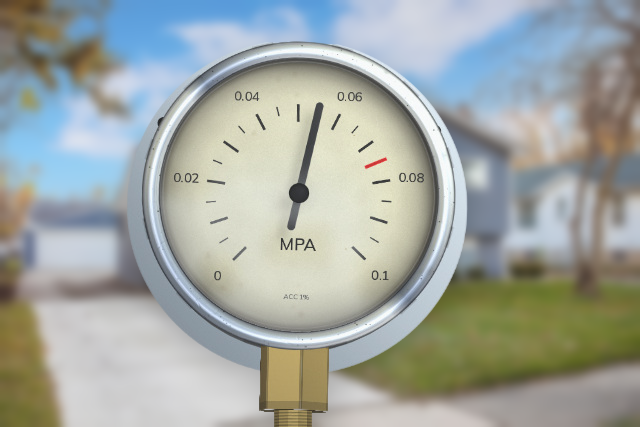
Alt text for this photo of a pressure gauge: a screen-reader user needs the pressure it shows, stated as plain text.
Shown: 0.055 MPa
